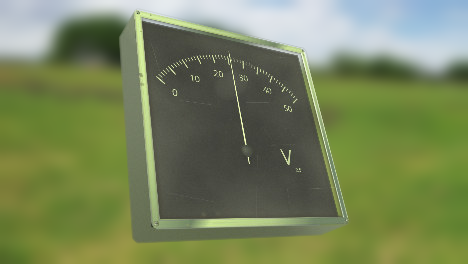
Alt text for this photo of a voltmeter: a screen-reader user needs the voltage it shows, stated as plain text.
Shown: 25 V
